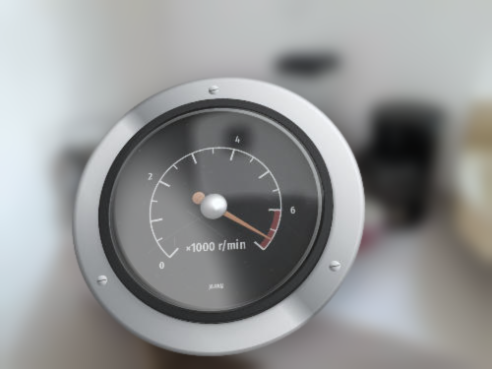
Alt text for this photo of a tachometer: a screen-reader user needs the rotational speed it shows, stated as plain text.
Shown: 6750 rpm
